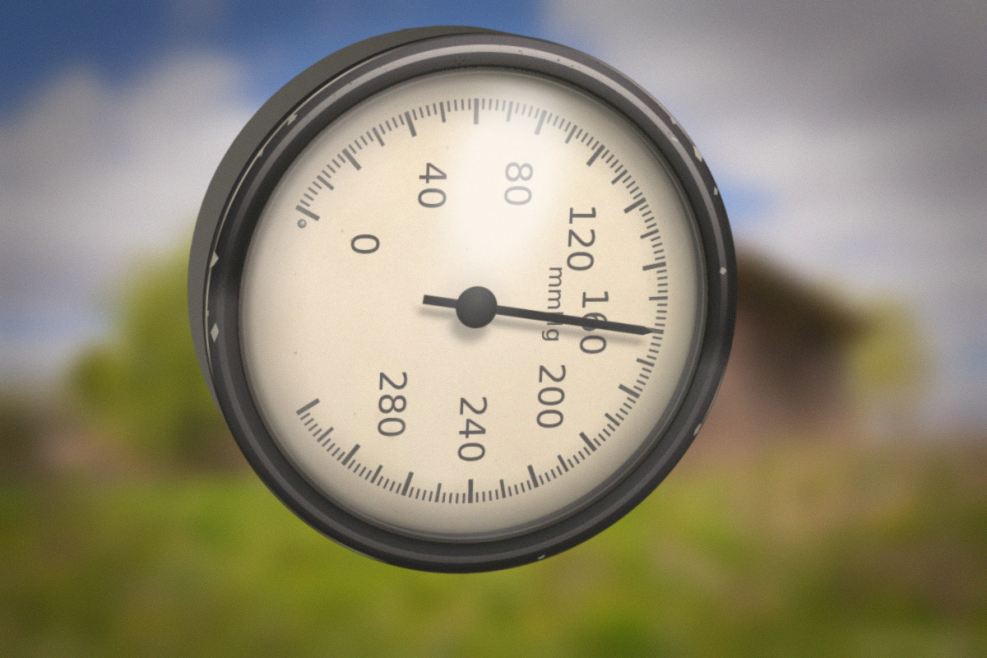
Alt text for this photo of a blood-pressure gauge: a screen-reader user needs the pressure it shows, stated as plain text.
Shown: 160 mmHg
